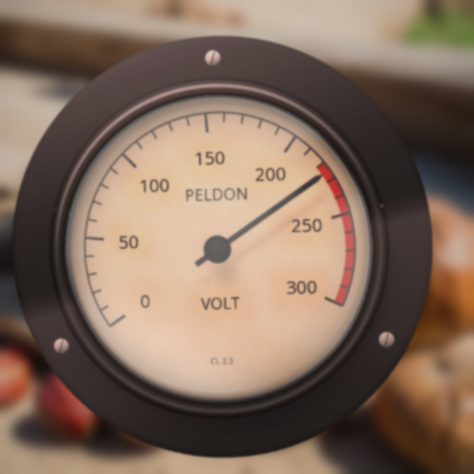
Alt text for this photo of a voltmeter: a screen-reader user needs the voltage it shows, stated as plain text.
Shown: 225 V
